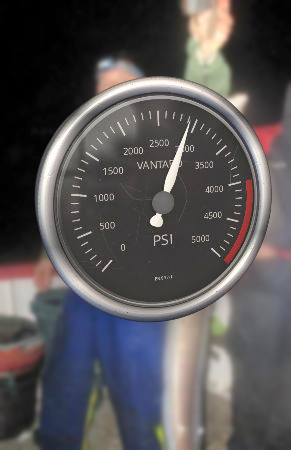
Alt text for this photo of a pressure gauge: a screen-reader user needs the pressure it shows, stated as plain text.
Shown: 2900 psi
